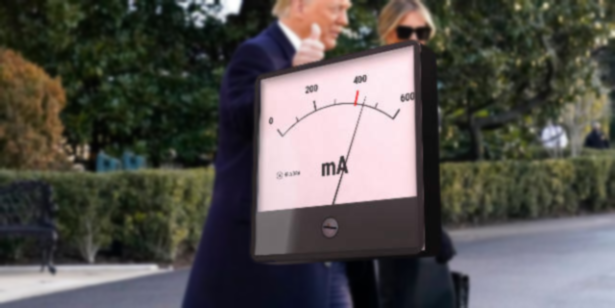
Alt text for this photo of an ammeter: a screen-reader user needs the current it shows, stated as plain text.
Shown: 450 mA
